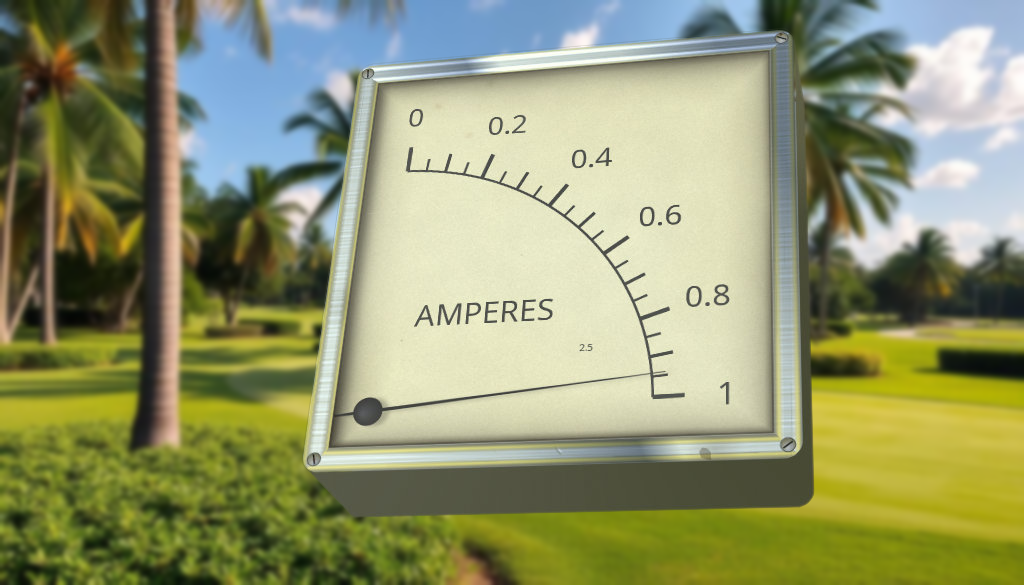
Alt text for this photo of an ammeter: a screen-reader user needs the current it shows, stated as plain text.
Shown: 0.95 A
